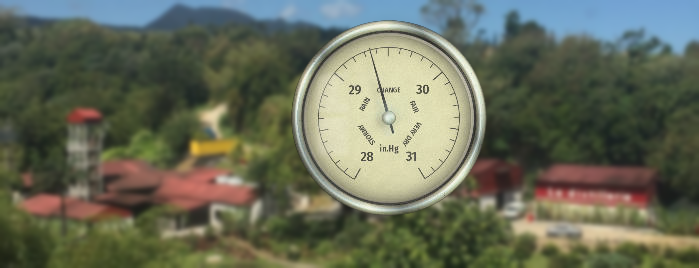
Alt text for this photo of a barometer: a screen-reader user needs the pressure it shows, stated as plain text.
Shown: 29.35 inHg
